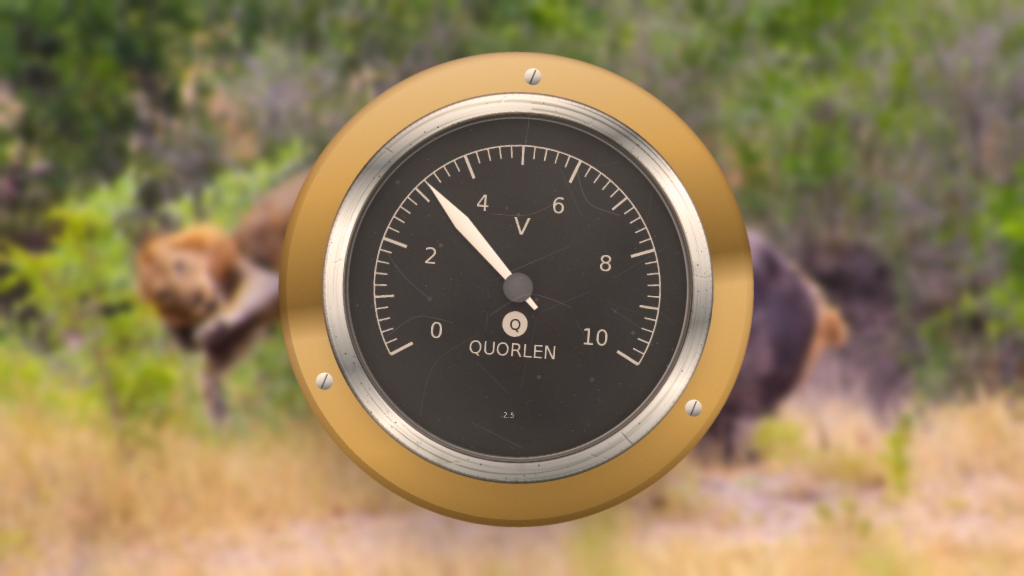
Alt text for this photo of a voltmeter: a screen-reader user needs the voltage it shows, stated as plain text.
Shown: 3.2 V
